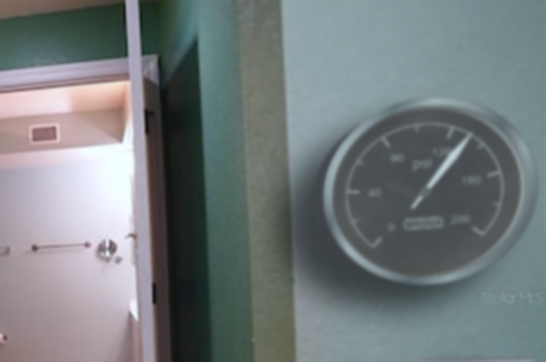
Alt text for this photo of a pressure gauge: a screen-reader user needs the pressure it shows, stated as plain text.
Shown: 130 psi
